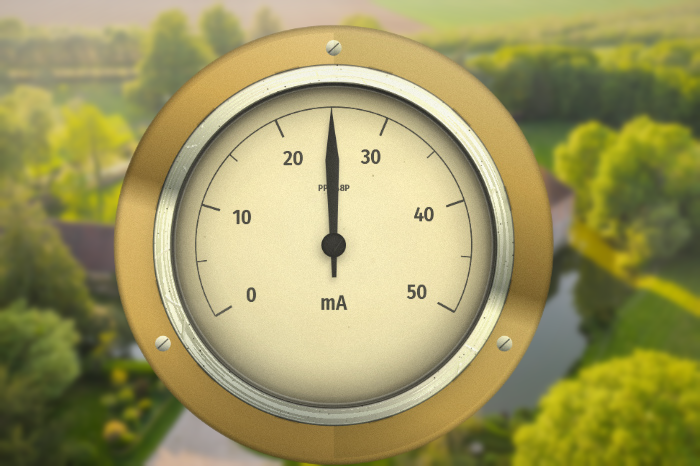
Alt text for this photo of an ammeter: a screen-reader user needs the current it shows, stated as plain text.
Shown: 25 mA
